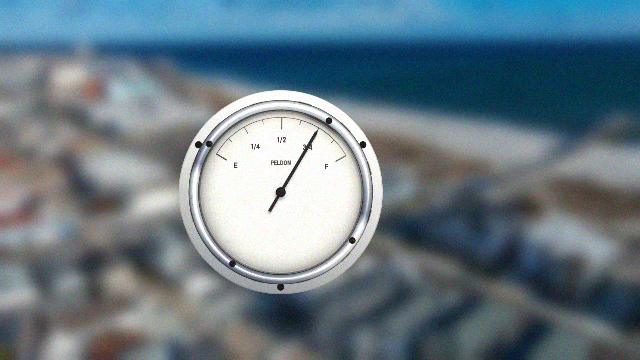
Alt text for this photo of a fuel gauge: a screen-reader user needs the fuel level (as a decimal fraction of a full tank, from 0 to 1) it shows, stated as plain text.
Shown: 0.75
